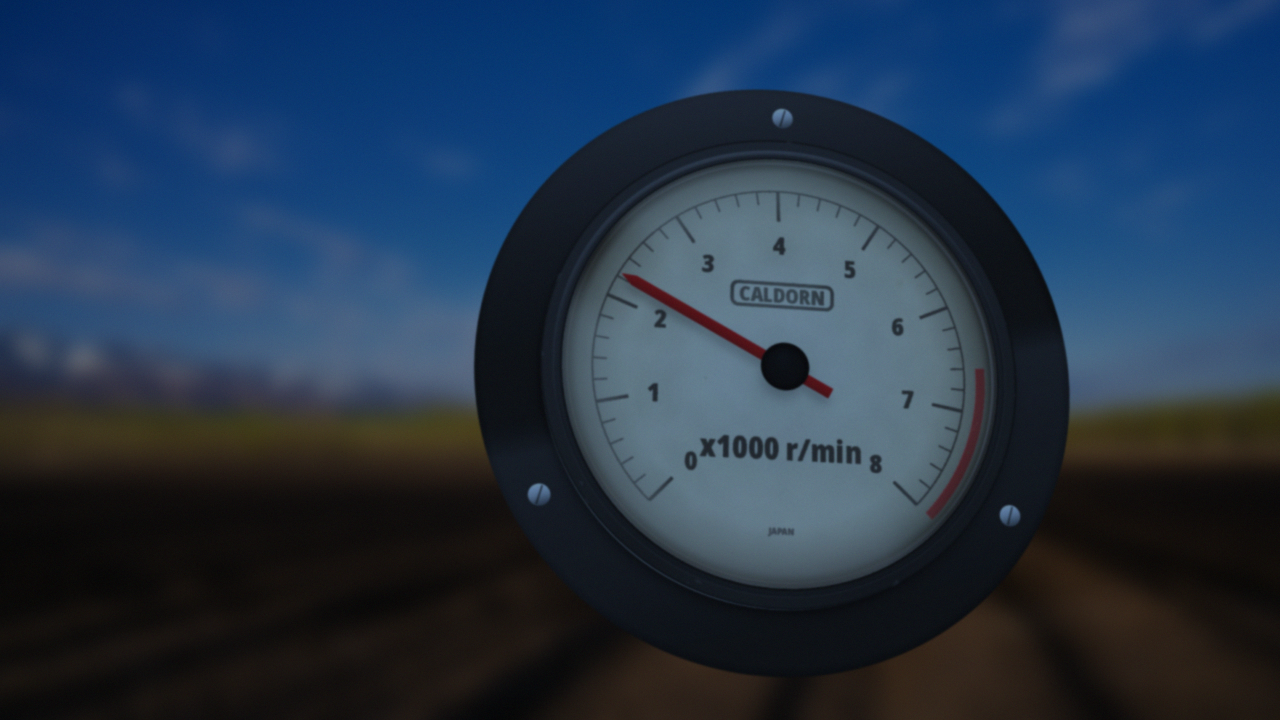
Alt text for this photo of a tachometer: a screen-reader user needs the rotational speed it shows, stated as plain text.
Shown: 2200 rpm
